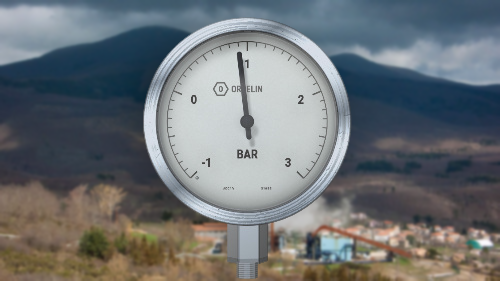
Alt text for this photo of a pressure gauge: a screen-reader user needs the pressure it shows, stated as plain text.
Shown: 0.9 bar
